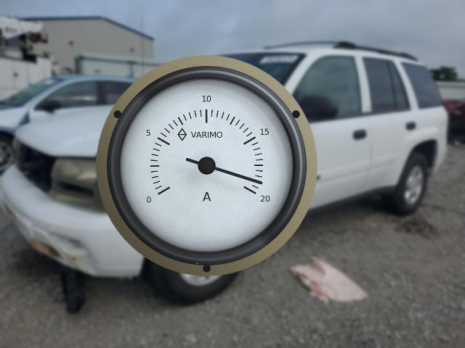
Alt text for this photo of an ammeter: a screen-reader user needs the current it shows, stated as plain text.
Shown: 19 A
